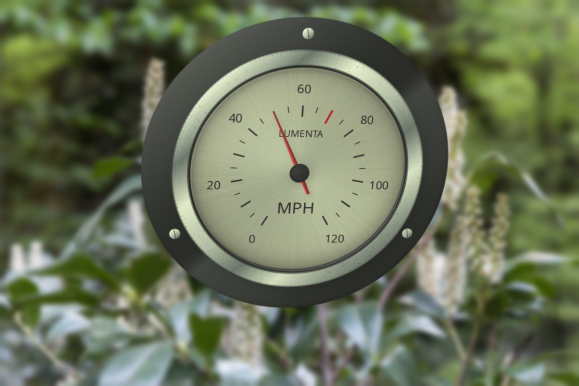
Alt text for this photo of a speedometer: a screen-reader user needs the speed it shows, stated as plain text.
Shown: 50 mph
